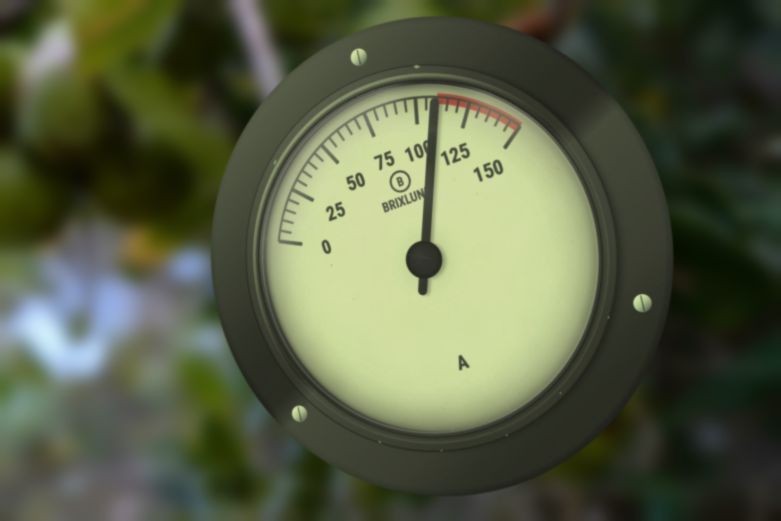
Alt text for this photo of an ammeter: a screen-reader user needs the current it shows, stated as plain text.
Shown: 110 A
